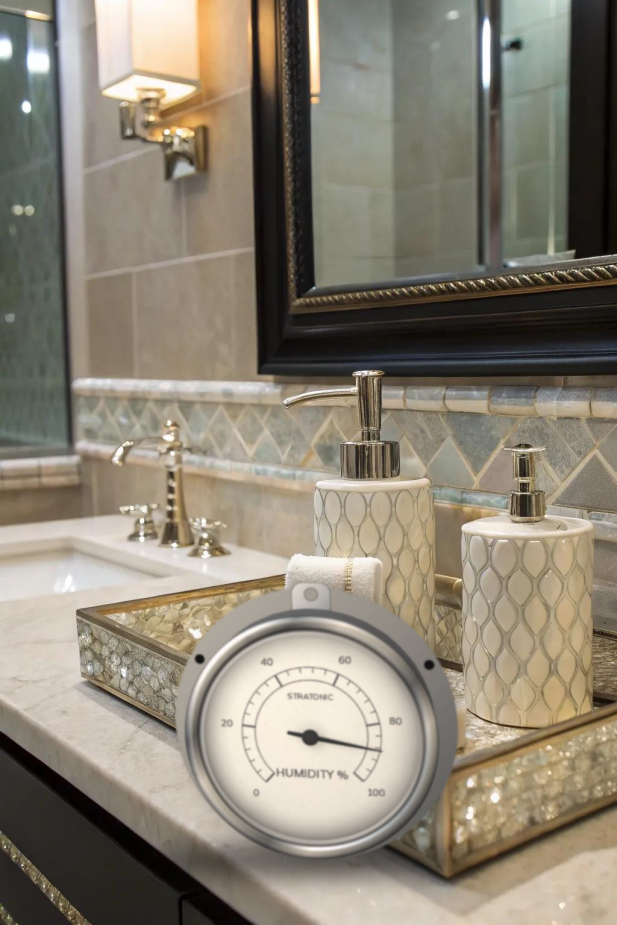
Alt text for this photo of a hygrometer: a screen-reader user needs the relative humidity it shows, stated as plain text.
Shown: 88 %
